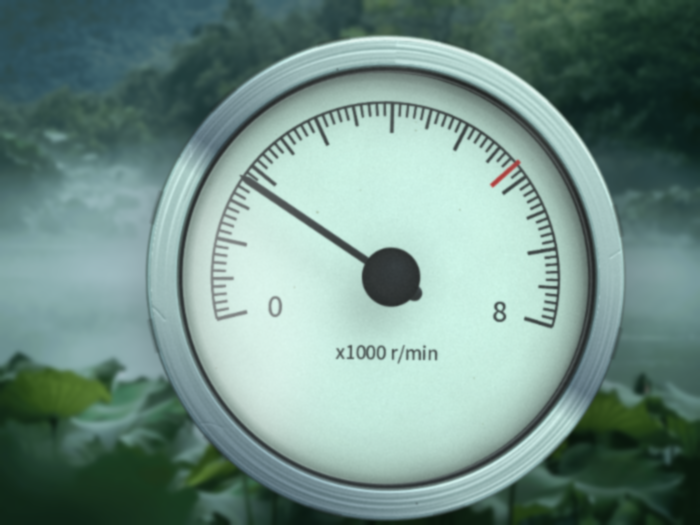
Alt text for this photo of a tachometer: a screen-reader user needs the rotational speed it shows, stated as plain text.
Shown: 1800 rpm
